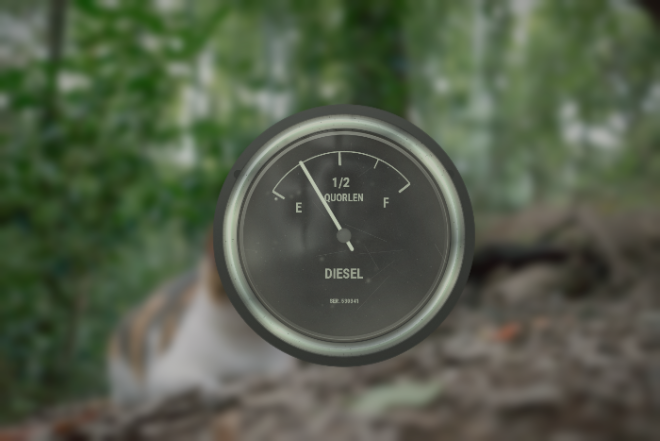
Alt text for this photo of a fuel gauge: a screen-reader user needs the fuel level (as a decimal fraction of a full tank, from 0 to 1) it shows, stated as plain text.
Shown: 0.25
